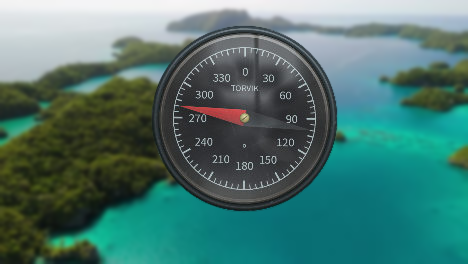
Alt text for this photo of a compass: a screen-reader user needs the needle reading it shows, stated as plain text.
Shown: 280 °
